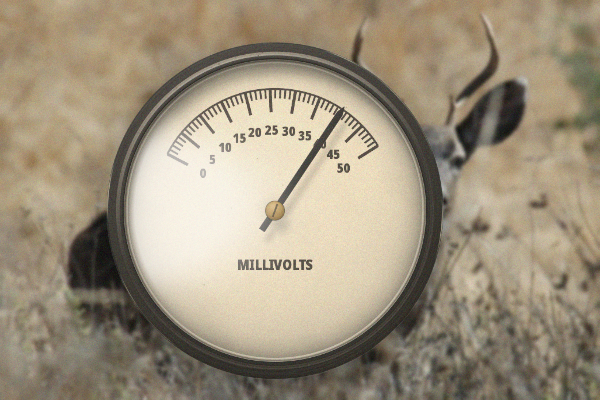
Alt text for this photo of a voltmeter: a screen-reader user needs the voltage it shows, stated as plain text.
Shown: 40 mV
